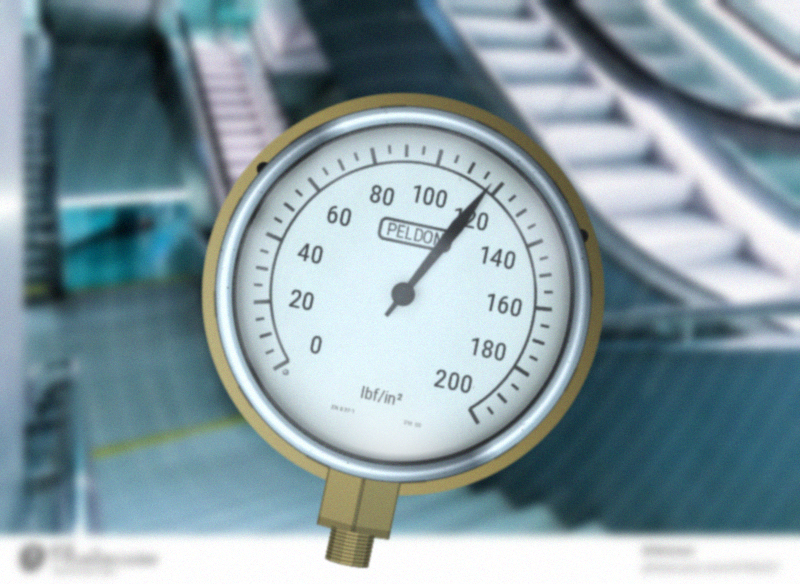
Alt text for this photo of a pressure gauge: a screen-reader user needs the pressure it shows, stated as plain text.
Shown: 117.5 psi
